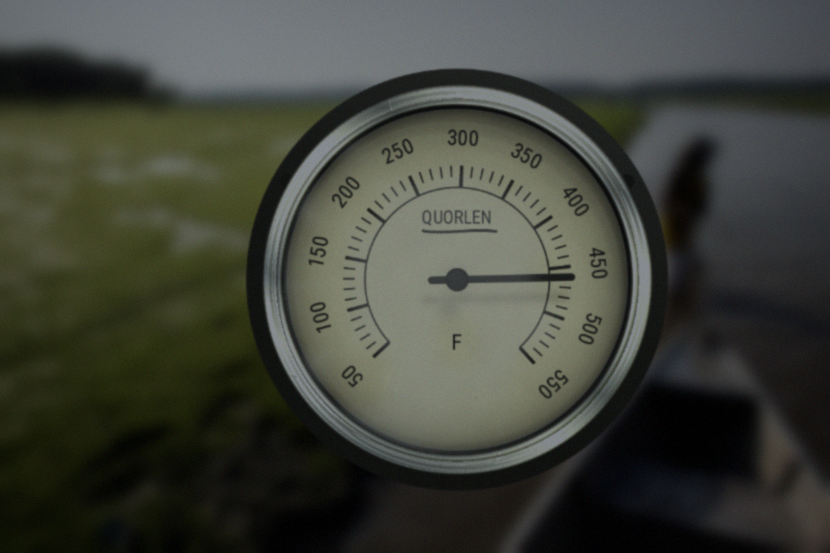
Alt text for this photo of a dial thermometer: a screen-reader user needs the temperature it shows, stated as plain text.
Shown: 460 °F
